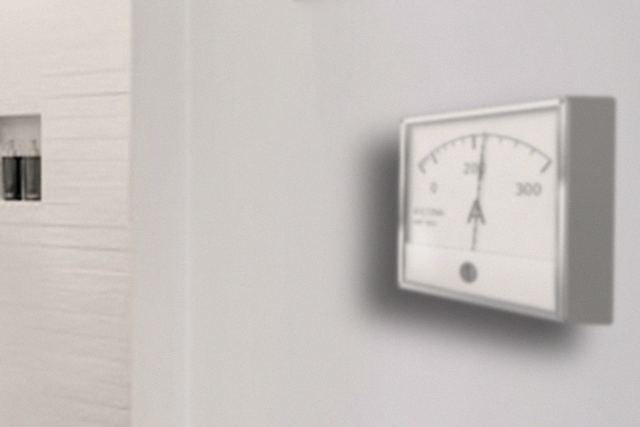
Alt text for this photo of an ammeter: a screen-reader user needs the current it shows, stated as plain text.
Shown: 220 A
